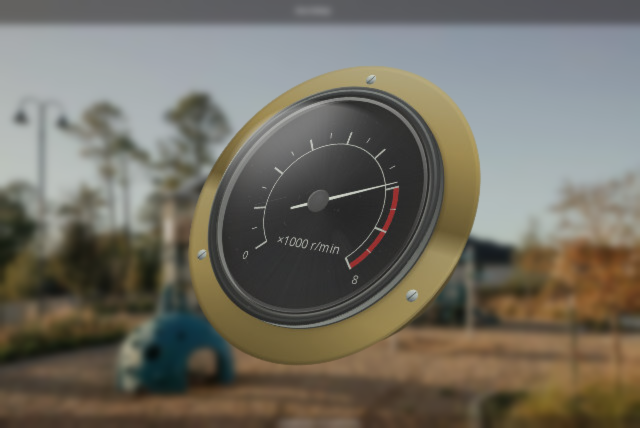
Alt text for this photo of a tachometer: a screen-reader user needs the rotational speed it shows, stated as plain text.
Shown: 6000 rpm
